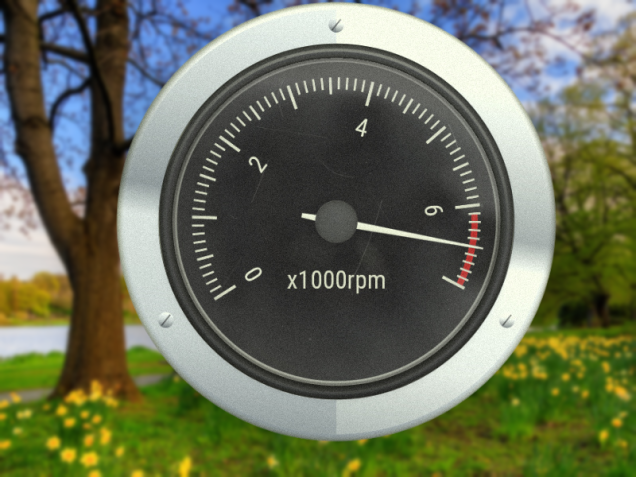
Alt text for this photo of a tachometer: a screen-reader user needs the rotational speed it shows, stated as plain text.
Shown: 6500 rpm
